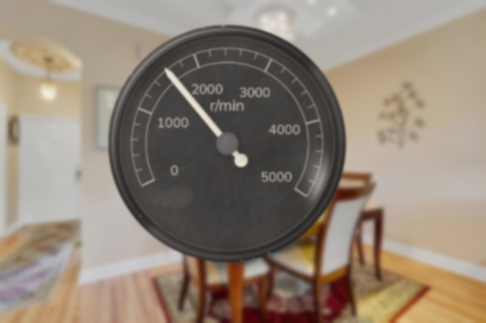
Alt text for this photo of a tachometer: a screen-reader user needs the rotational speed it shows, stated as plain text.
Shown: 1600 rpm
